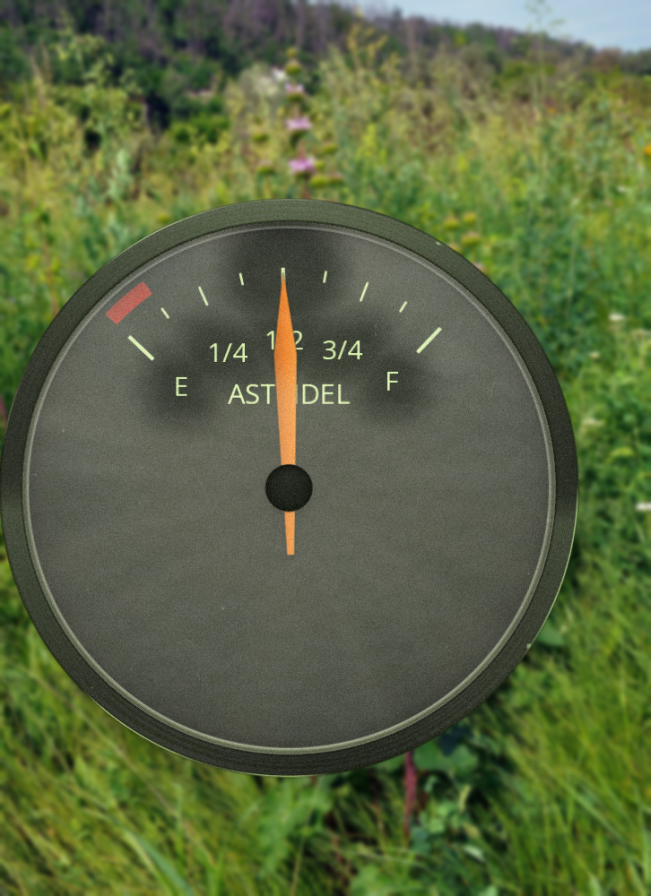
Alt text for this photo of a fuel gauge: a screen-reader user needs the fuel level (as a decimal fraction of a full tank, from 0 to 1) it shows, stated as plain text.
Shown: 0.5
